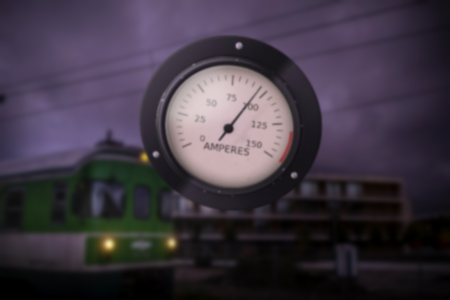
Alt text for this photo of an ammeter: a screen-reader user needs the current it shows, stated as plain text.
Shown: 95 A
